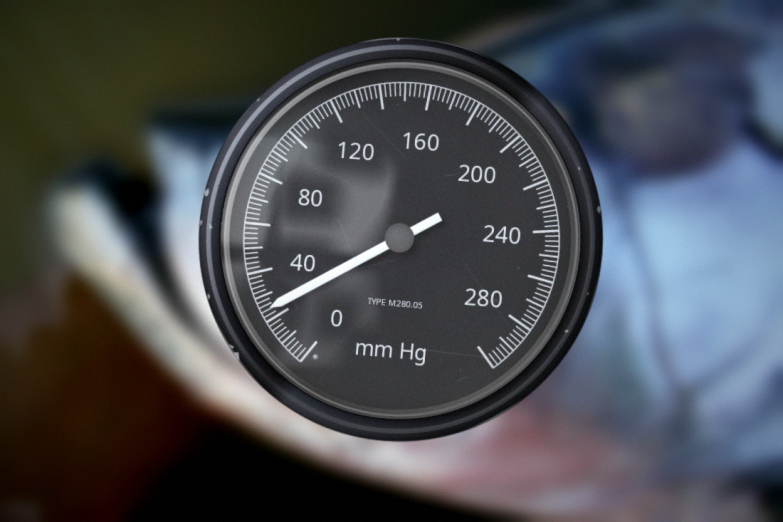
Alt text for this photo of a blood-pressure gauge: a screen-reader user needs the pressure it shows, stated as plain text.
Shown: 24 mmHg
